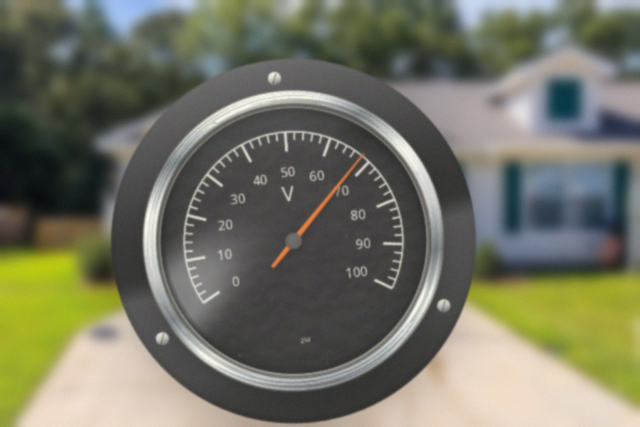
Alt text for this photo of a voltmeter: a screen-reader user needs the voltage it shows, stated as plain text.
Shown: 68 V
